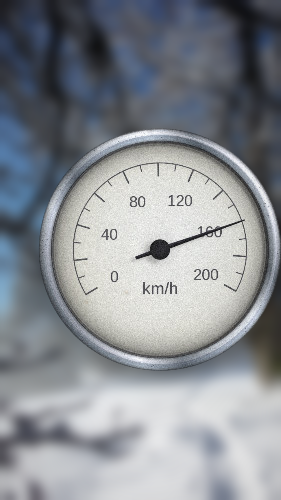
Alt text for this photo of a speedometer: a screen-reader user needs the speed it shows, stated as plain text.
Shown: 160 km/h
